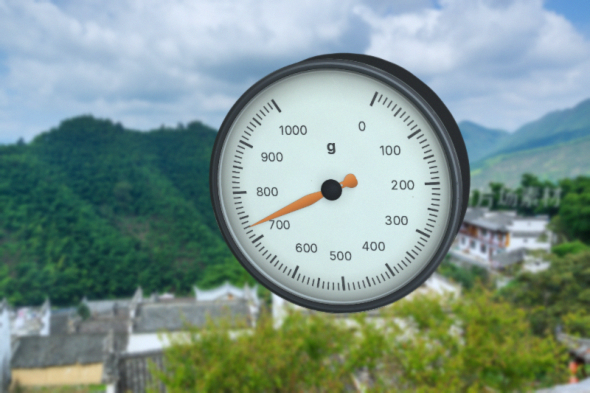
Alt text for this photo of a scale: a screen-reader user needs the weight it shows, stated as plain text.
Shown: 730 g
